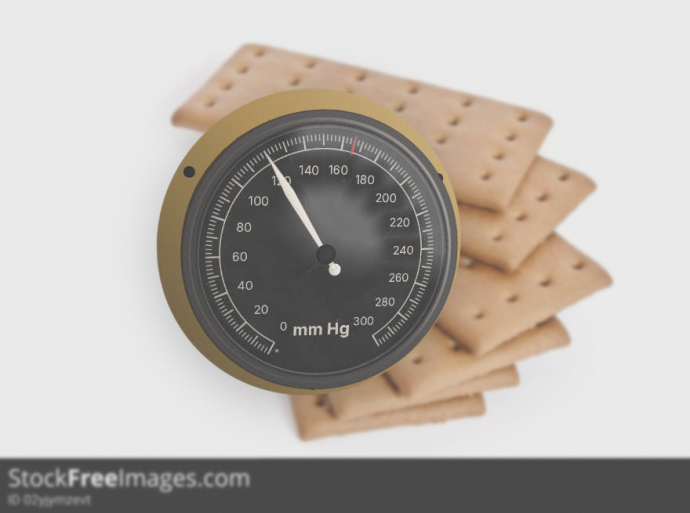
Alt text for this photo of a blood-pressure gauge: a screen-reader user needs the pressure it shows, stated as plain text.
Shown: 120 mmHg
